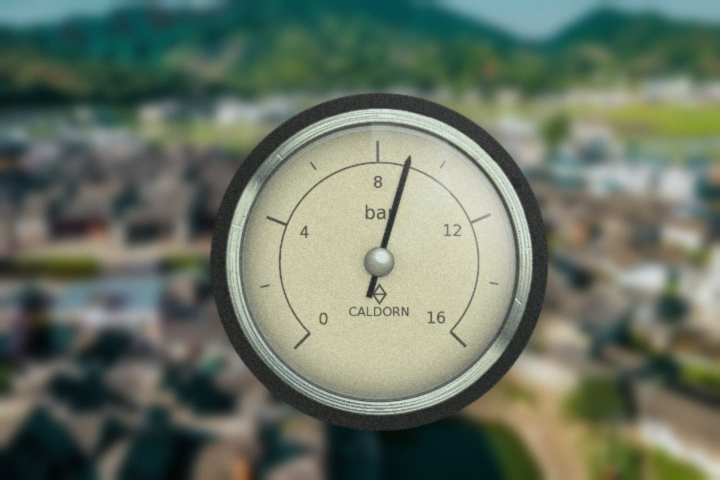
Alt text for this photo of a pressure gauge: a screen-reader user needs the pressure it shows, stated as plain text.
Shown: 9 bar
